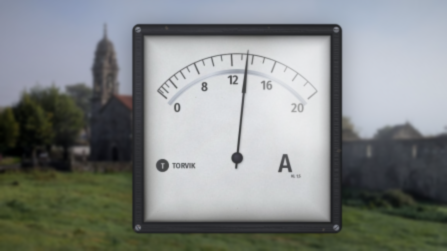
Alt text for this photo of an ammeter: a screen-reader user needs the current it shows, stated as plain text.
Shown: 13.5 A
